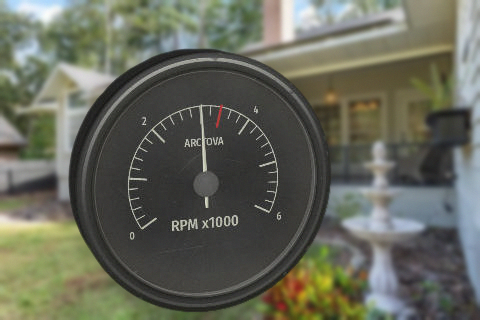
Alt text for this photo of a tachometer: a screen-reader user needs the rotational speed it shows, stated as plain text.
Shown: 3000 rpm
